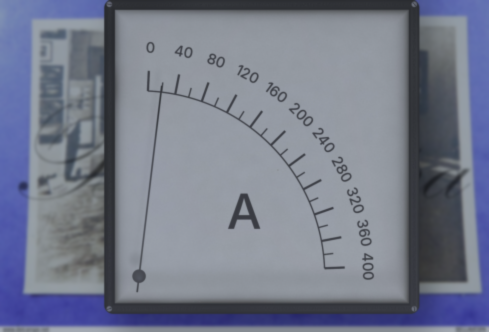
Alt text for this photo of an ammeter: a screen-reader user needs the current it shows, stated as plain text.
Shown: 20 A
